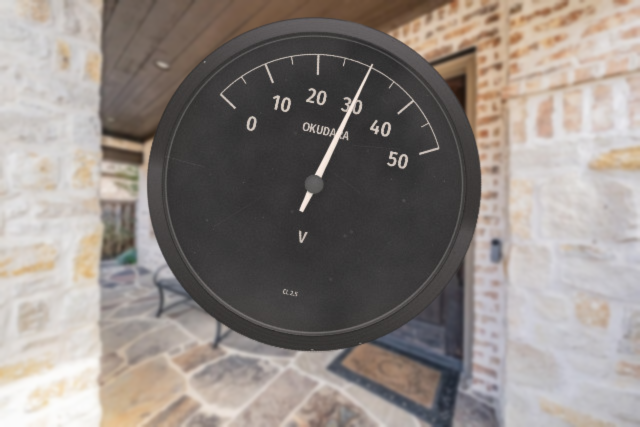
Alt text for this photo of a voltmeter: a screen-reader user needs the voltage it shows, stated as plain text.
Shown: 30 V
